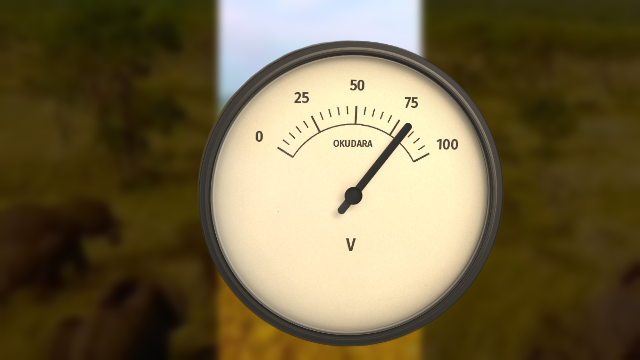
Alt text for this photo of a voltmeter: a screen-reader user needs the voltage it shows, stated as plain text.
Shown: 80 V
